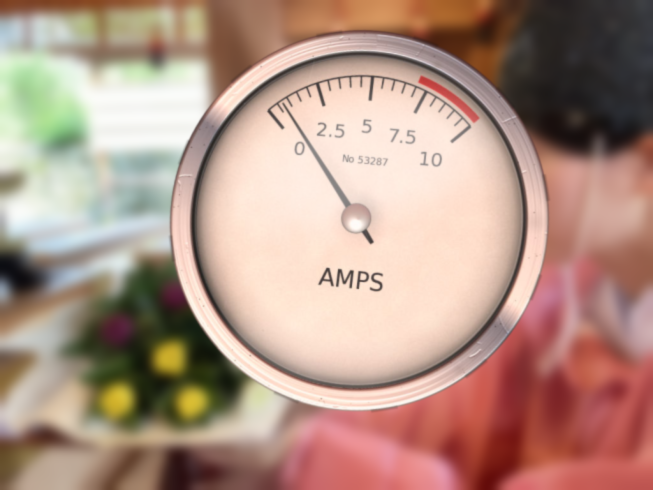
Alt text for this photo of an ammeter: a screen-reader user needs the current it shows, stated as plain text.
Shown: 0.75 A
